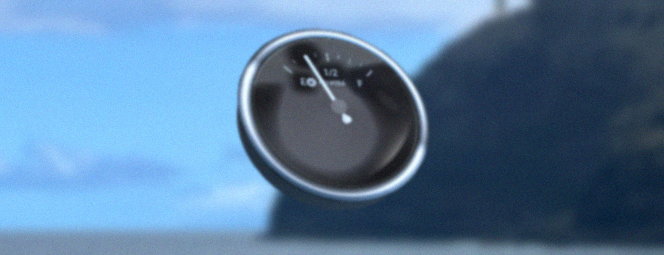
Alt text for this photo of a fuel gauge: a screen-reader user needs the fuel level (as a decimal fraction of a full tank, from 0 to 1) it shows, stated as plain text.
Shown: 0.25
